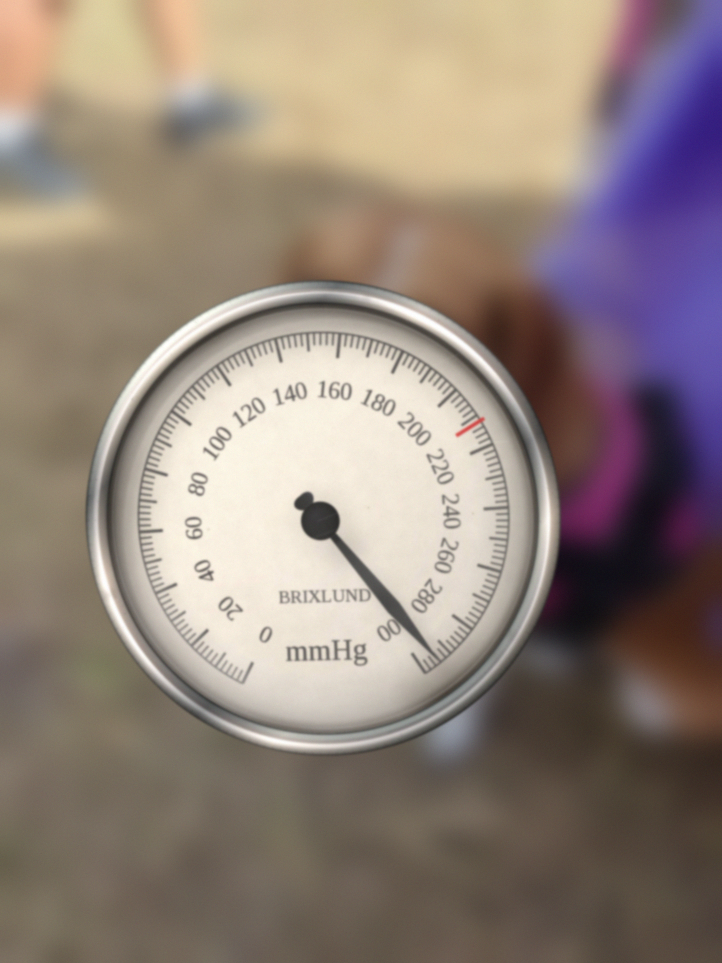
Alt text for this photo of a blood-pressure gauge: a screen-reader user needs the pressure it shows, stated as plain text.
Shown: 294 mmHg
